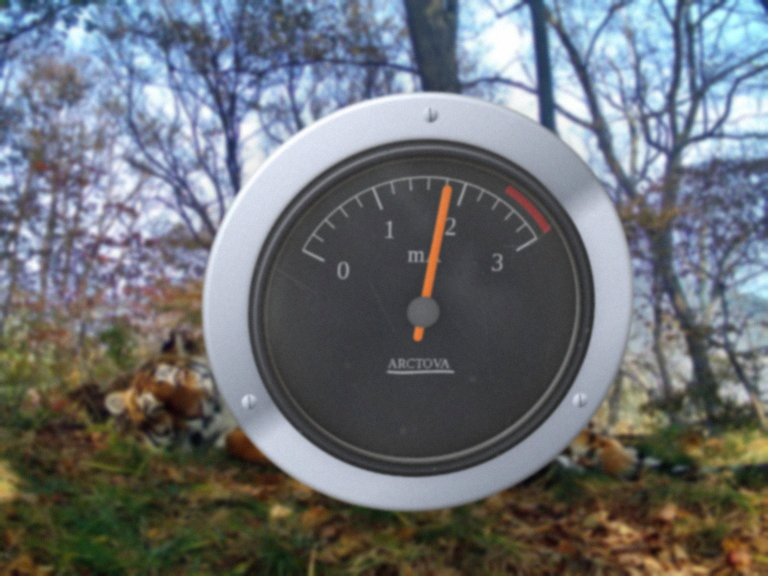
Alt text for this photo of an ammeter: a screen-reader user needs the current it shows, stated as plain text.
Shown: 1.8 mA
